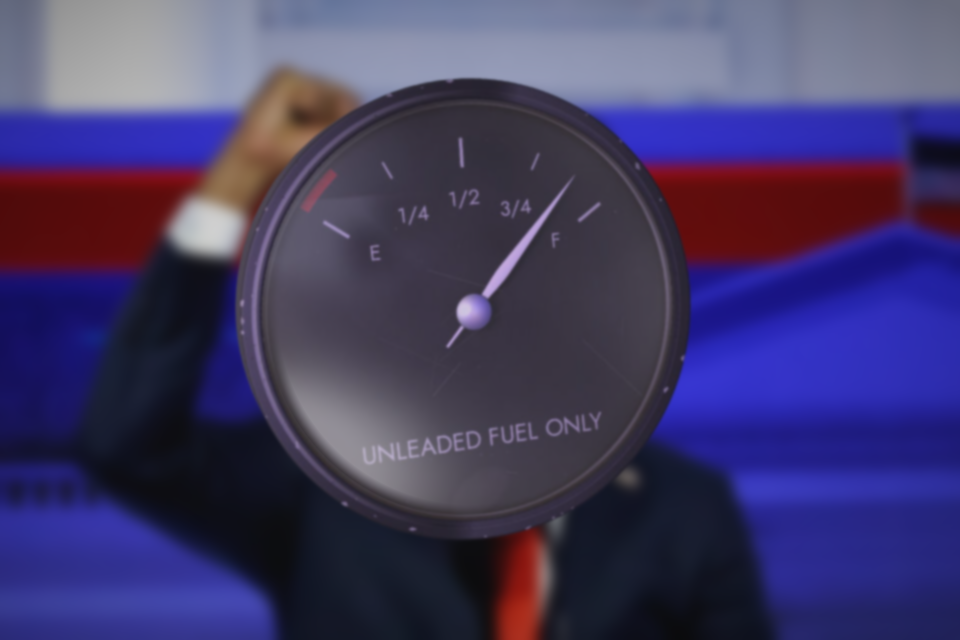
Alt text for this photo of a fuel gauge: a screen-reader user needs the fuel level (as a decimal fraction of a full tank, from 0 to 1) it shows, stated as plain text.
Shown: 0.875
